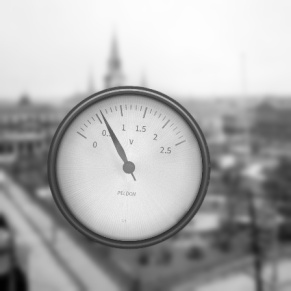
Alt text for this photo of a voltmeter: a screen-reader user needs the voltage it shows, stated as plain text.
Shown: 0.6 V
